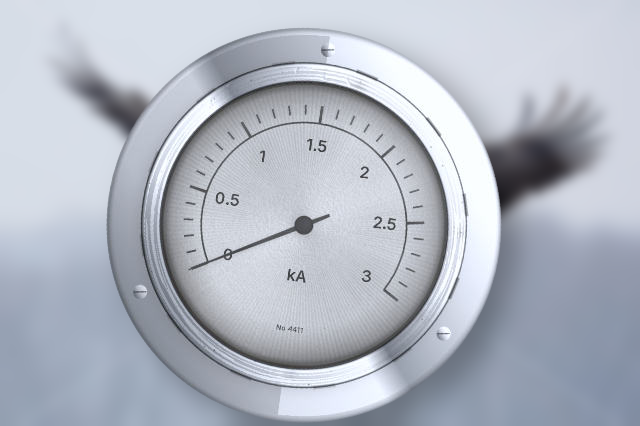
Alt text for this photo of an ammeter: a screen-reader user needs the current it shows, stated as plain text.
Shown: 0 kA
